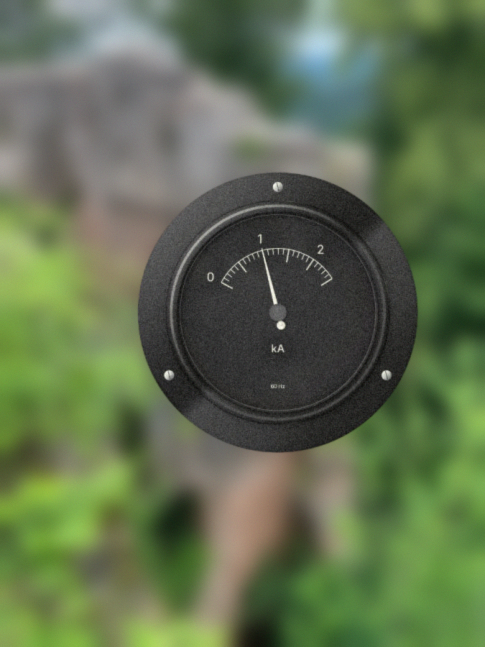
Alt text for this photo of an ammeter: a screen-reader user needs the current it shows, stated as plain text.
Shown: 1 kA
